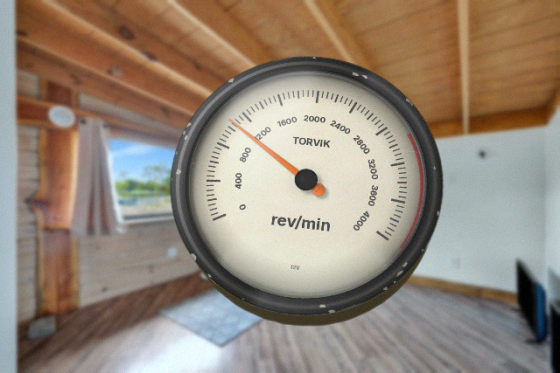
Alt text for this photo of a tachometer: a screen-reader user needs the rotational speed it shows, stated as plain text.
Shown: 1050 rpm
